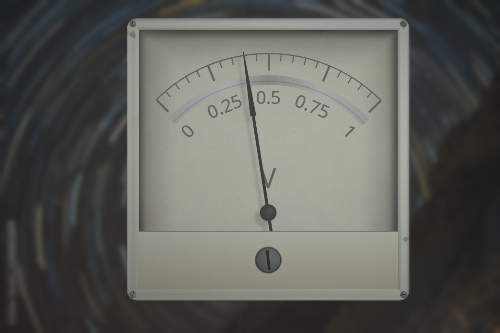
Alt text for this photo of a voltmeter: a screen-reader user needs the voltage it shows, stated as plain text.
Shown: 0.4 V
